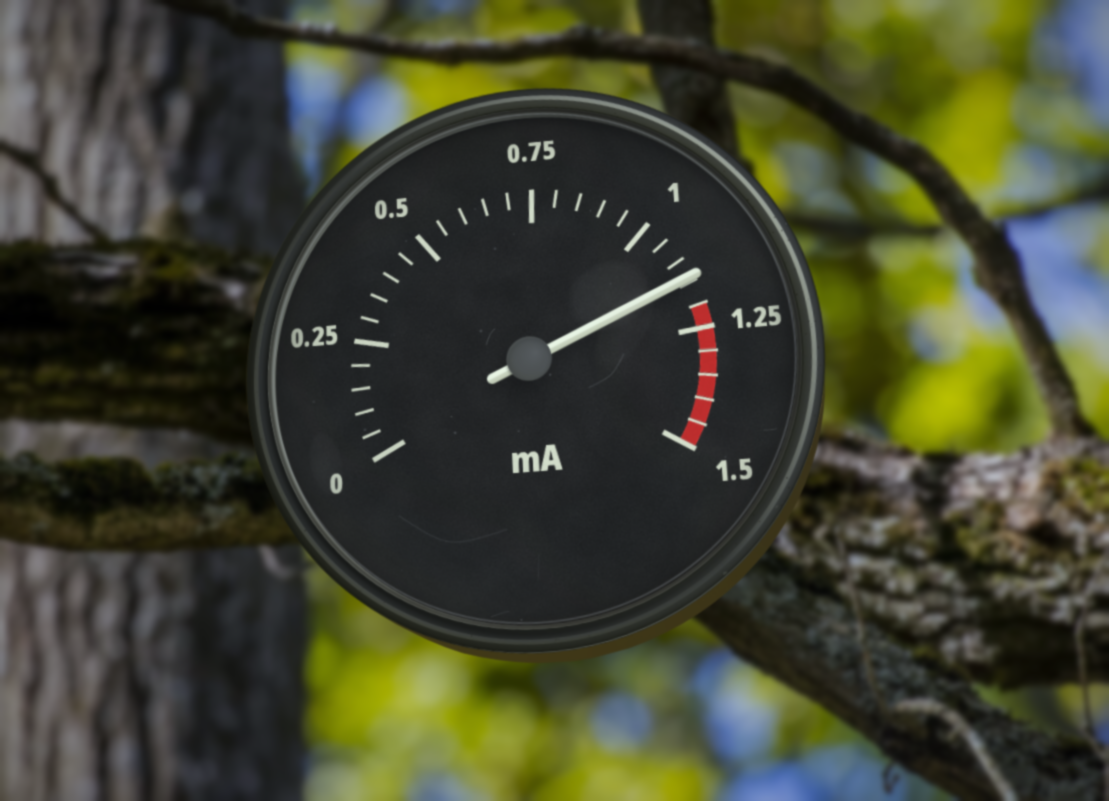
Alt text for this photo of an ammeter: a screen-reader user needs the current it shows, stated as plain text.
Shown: 1.15 mA
